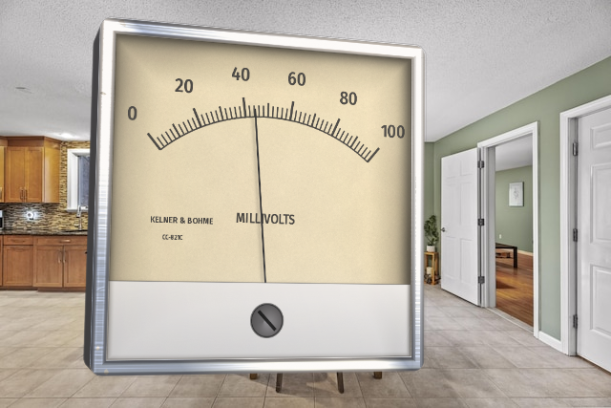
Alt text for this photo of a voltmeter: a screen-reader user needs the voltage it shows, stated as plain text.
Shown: 44 mV
